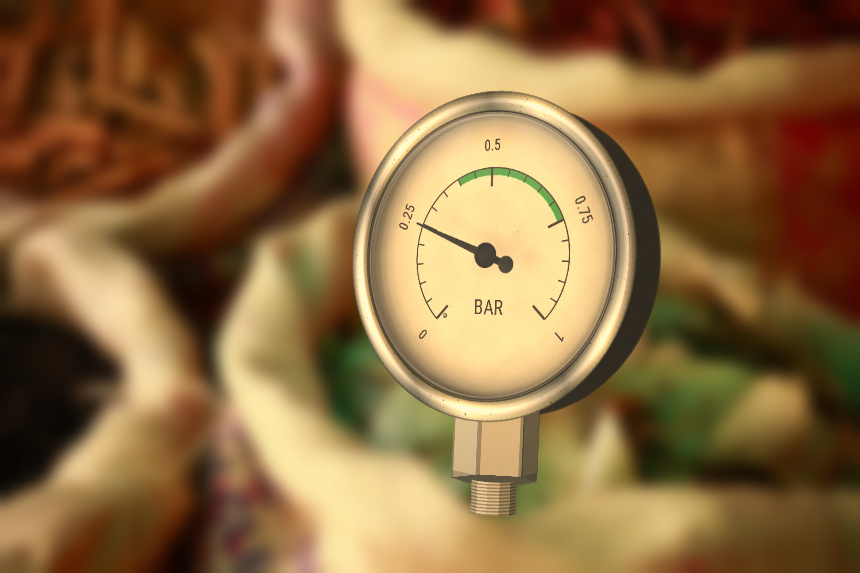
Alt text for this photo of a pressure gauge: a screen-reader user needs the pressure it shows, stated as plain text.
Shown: 0.25 bar
